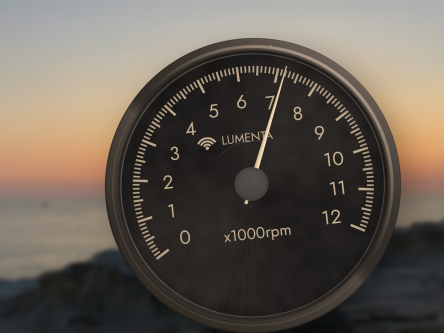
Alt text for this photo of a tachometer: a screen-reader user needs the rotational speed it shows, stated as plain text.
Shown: 7200 rpm
